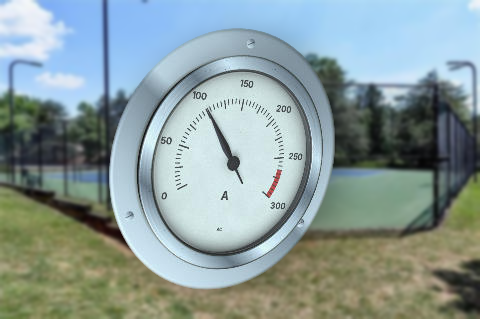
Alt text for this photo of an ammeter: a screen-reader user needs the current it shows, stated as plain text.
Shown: 100 A
